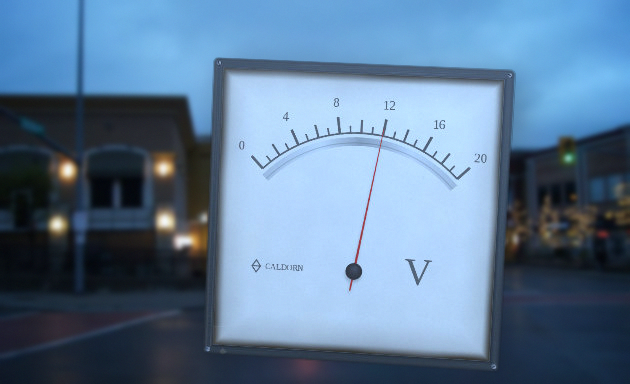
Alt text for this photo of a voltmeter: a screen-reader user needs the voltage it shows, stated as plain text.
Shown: 12 V
